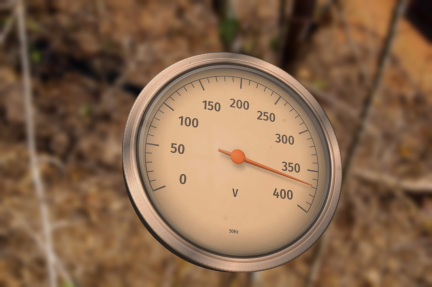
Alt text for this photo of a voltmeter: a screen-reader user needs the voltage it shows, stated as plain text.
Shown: 370 V
